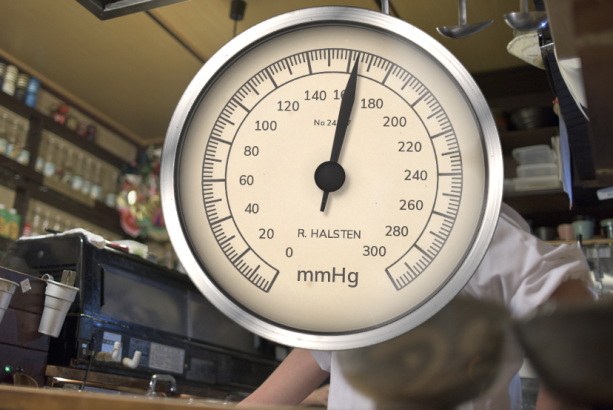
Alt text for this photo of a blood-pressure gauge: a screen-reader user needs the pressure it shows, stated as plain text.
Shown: 164 mmHg
